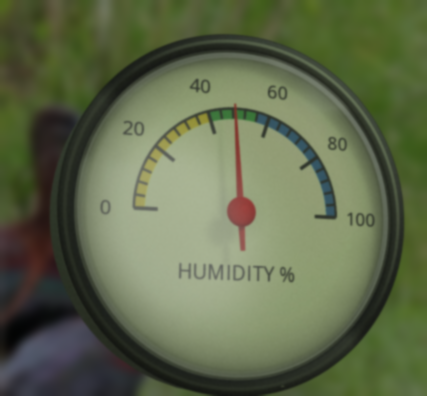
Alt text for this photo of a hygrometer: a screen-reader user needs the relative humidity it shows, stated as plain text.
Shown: 48 %
